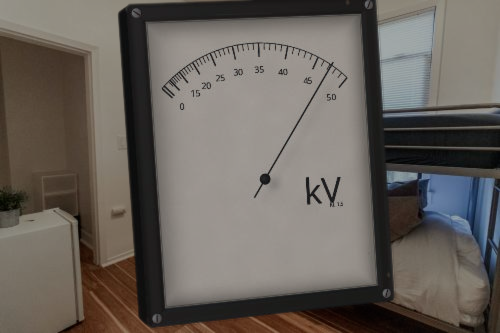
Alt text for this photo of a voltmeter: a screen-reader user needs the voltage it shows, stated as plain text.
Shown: 47 kV
